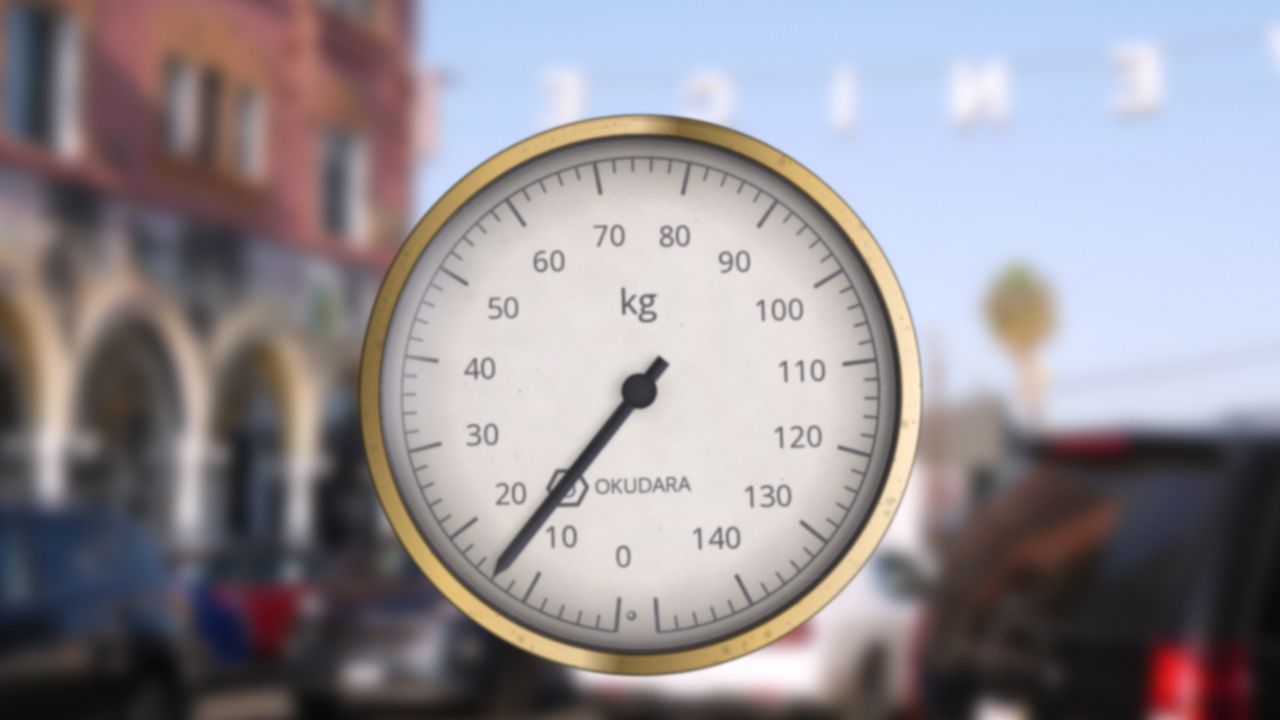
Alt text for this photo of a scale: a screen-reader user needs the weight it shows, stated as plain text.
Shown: 14 kg
